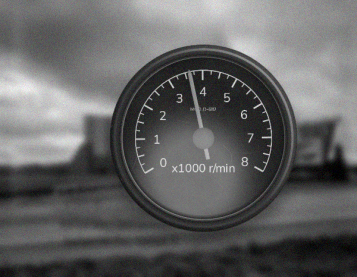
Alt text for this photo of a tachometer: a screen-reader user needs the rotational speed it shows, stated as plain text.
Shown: 3625 rpm
